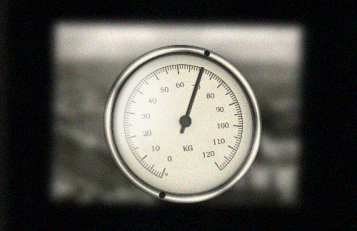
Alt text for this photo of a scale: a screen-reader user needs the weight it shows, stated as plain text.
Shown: 70 kg
